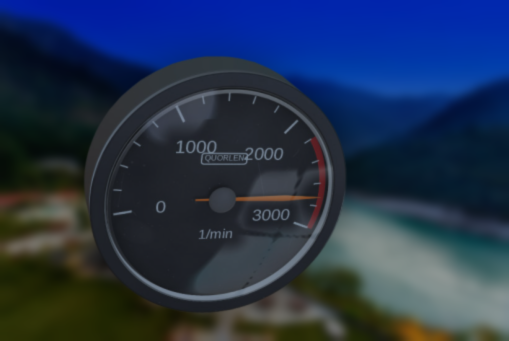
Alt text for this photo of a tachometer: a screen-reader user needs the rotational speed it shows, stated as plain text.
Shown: 2700 rpm
